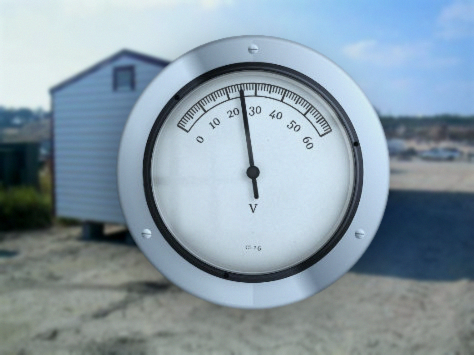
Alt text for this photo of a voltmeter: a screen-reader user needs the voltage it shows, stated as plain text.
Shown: 25 V
